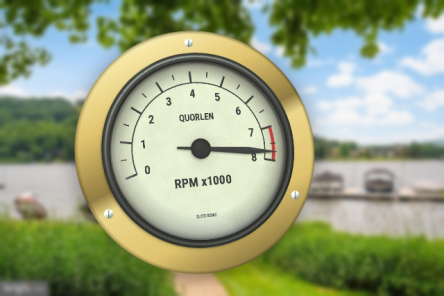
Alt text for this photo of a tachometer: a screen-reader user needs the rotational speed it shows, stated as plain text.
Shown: 7750 rpm
